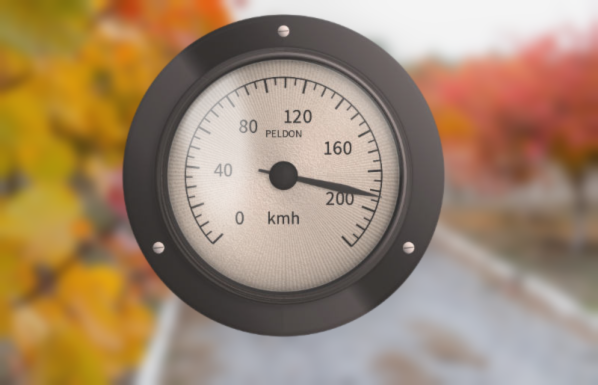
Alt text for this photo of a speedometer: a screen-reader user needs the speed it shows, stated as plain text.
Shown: 192.5 km/h
